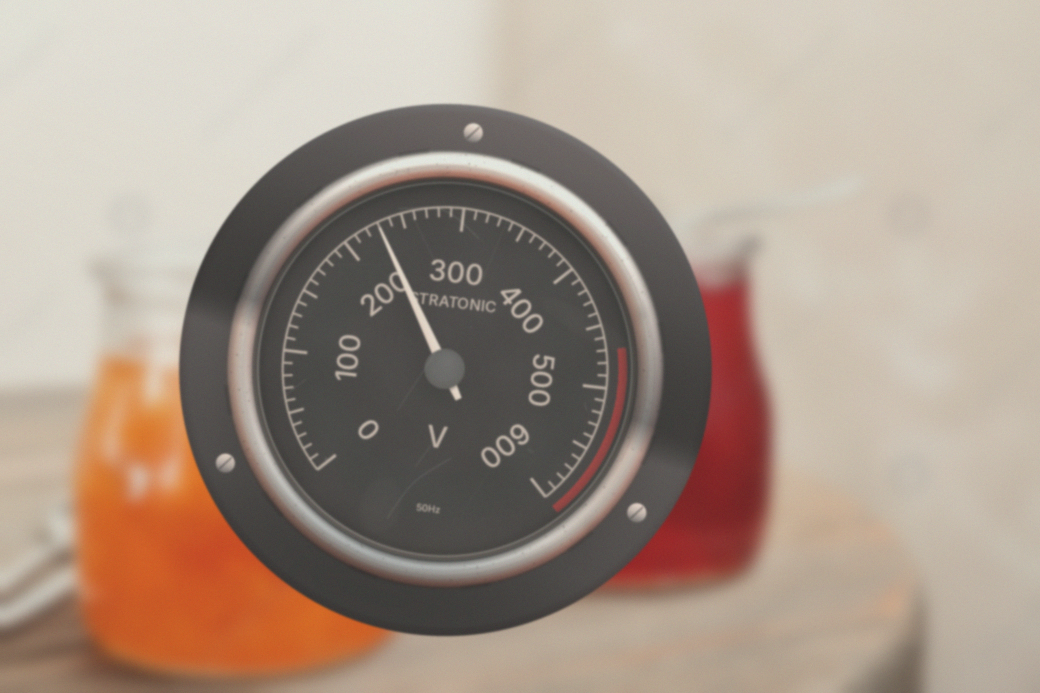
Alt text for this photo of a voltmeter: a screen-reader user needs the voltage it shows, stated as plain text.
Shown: 230 V
